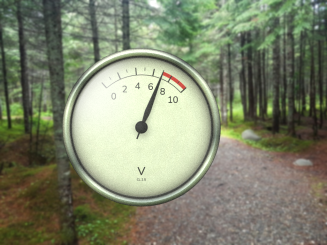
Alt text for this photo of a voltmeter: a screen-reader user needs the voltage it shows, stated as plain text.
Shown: 7 V
